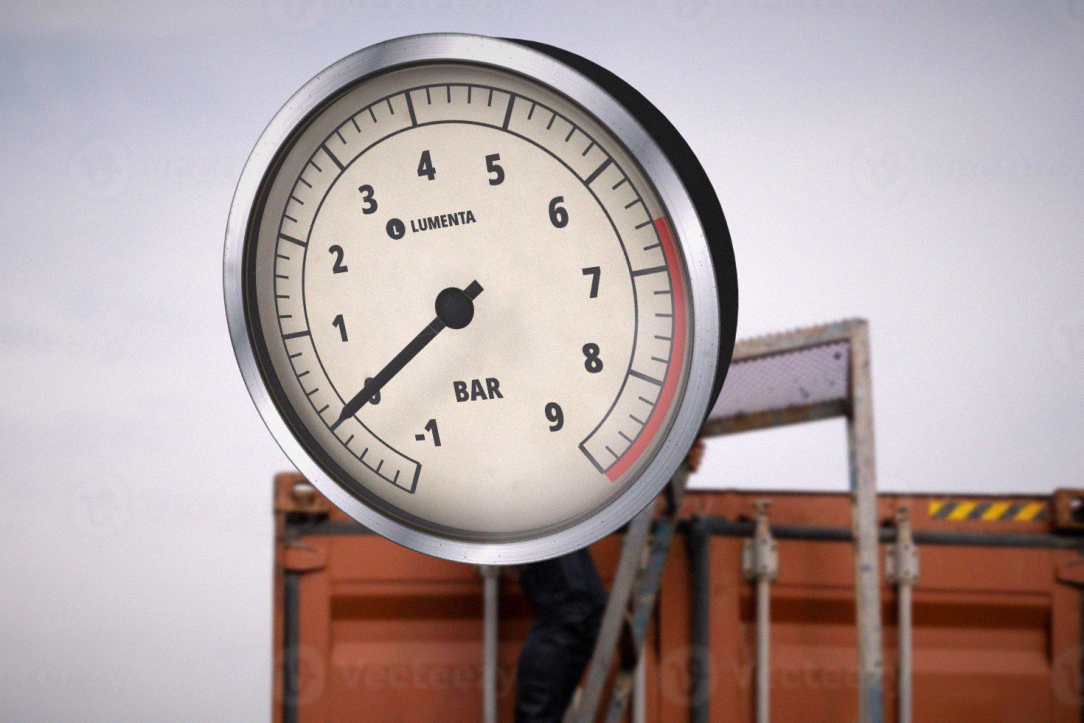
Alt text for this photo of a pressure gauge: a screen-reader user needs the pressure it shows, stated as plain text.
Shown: 0 bar
